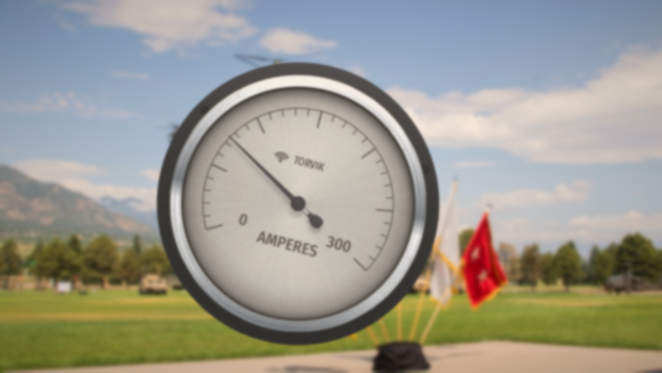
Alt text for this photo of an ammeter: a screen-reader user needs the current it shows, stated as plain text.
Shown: 75 A
